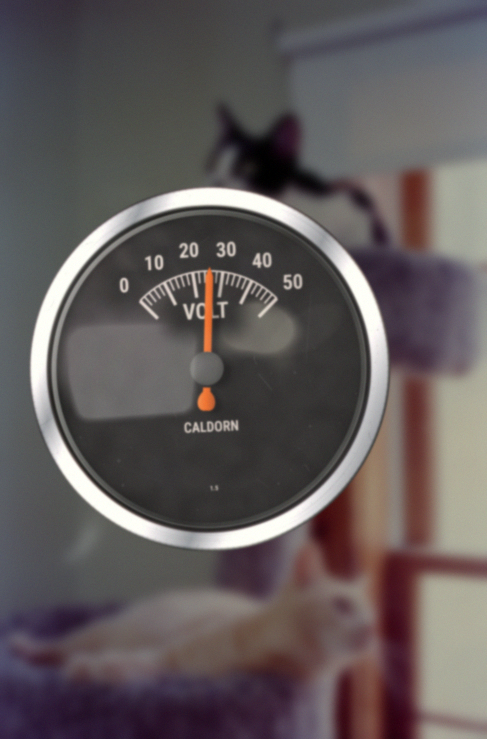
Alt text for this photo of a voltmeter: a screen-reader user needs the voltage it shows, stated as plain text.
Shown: 26 V
